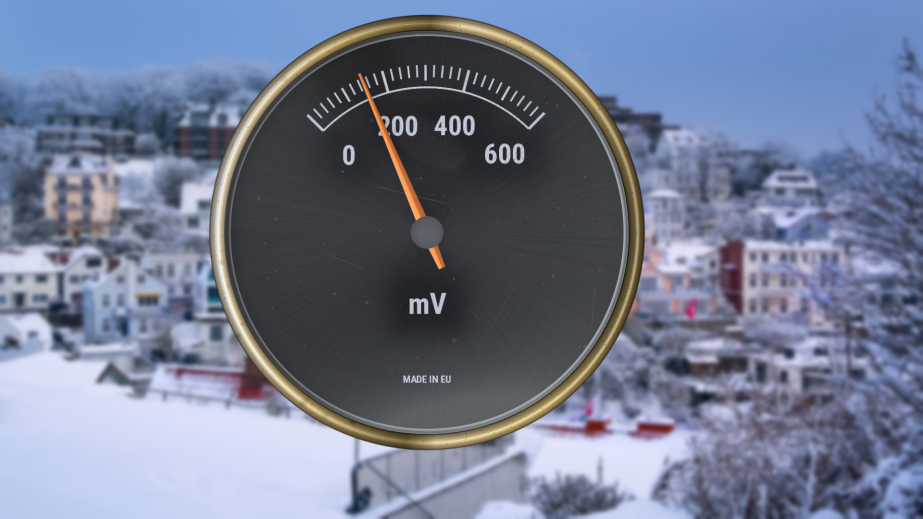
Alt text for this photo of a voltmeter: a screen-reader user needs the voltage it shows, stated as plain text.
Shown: 150 mV
